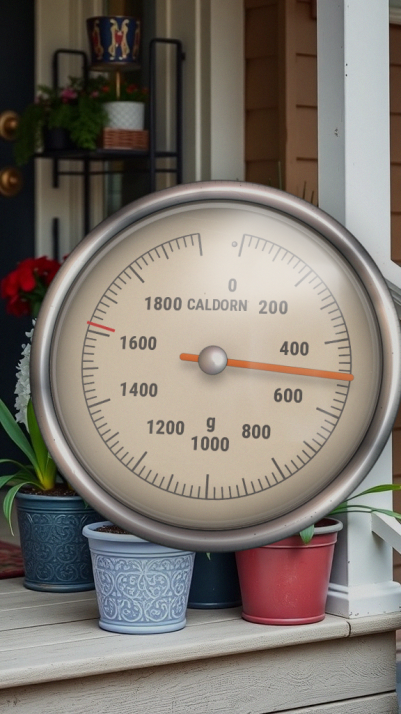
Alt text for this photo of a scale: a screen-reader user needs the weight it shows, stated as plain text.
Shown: 500 g
